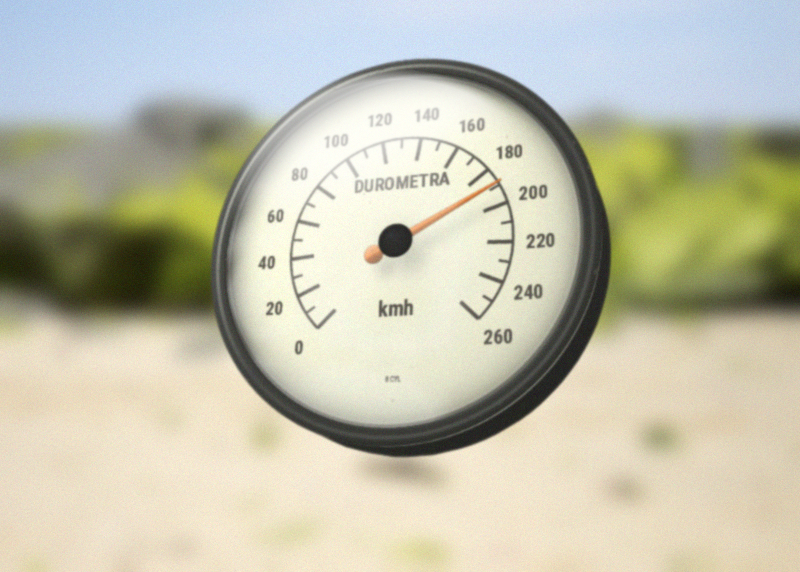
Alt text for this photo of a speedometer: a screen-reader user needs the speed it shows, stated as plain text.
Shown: 190 km/h
